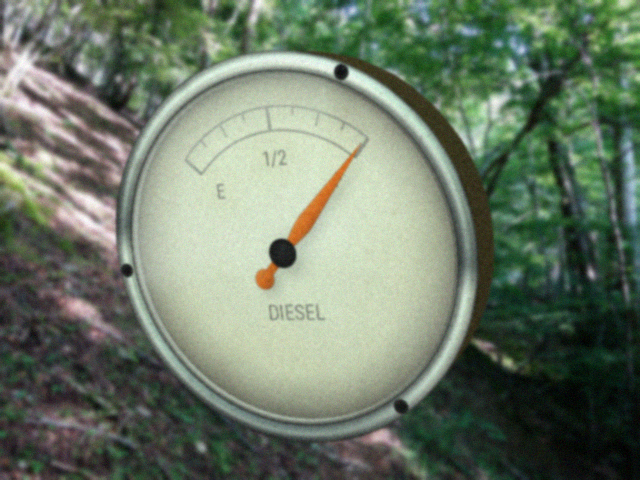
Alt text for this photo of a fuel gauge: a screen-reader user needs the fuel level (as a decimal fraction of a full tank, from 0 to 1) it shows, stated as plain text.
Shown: 1
